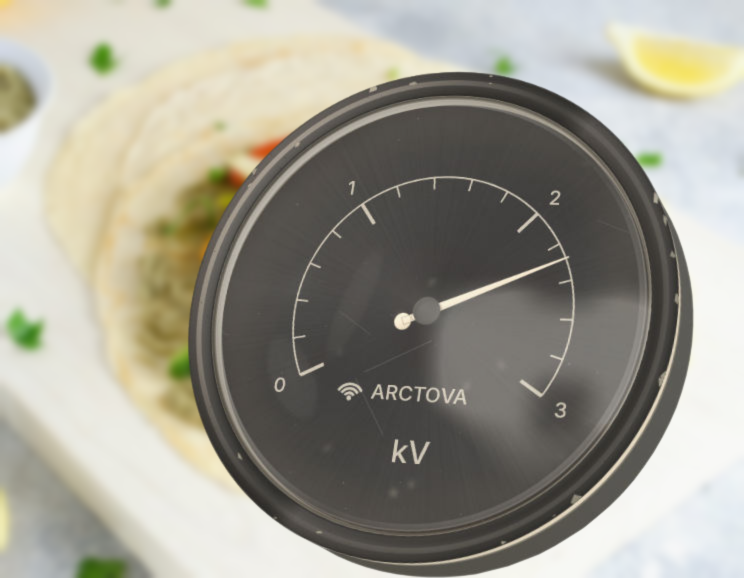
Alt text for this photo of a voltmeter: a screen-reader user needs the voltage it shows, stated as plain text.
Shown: 2.3 kV
